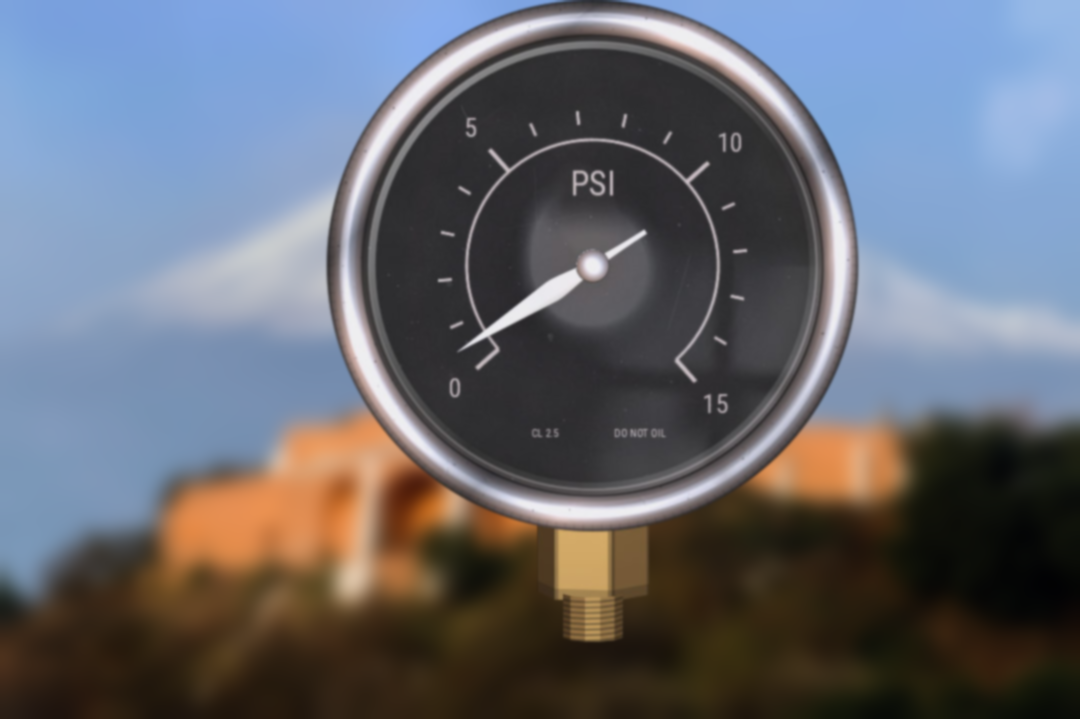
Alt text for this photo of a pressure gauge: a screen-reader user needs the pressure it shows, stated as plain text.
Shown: 0.5 psi
